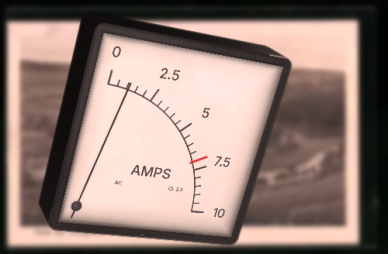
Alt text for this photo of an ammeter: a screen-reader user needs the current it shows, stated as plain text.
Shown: 1 A
